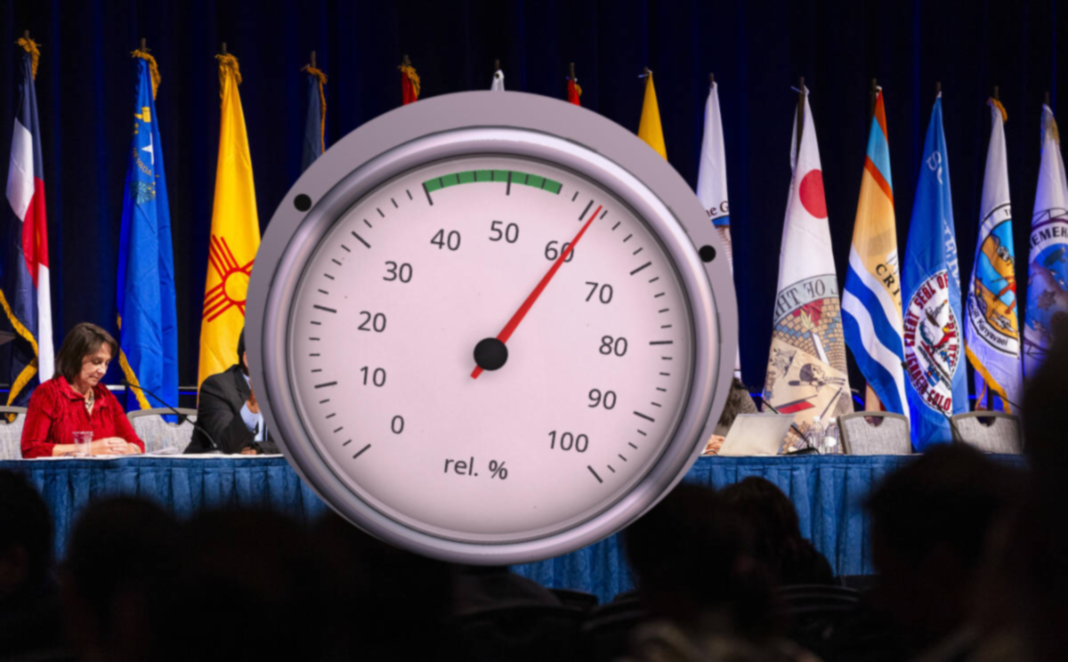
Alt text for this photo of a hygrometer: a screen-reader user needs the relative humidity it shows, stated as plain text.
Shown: 61 %
